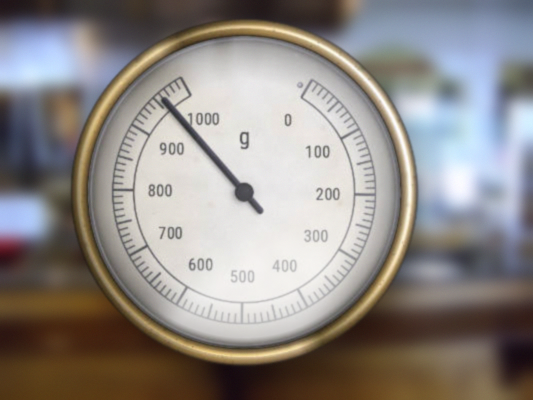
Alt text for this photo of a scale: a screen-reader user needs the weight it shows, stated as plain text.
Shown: 960 g
